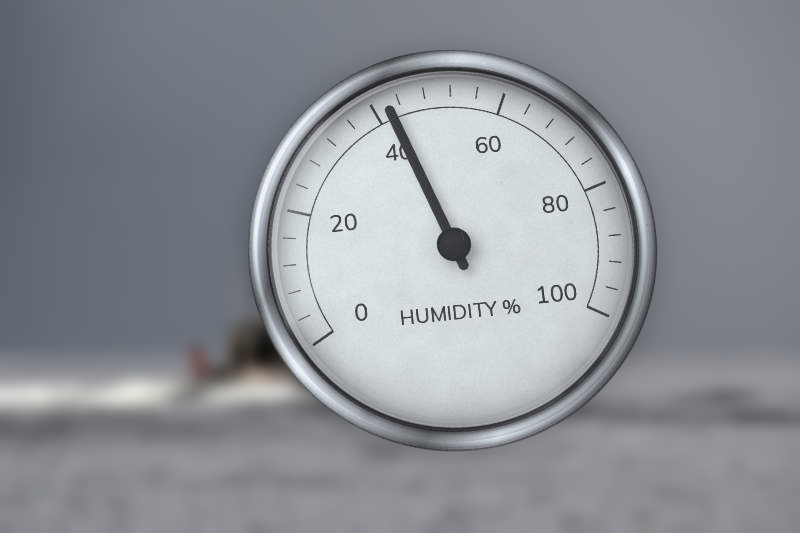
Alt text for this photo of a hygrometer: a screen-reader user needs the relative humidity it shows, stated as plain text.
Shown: 42 %
